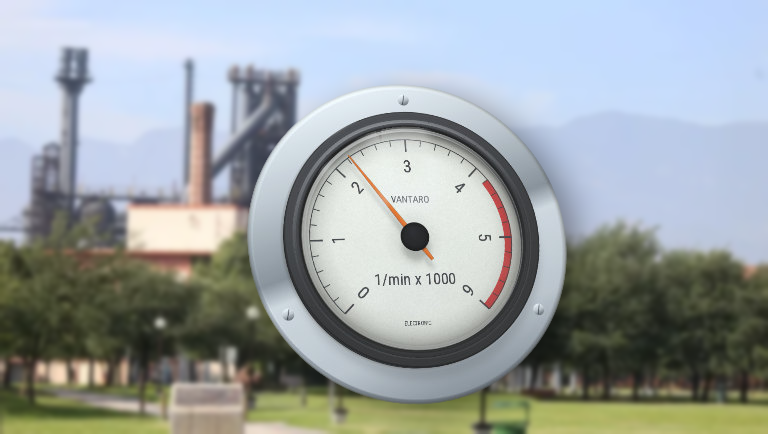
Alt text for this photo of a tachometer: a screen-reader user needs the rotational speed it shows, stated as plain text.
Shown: 2200 rpm
